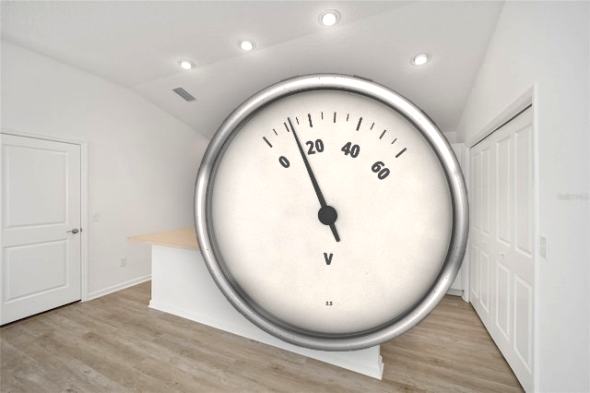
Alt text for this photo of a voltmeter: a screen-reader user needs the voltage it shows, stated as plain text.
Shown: 12.5 V
